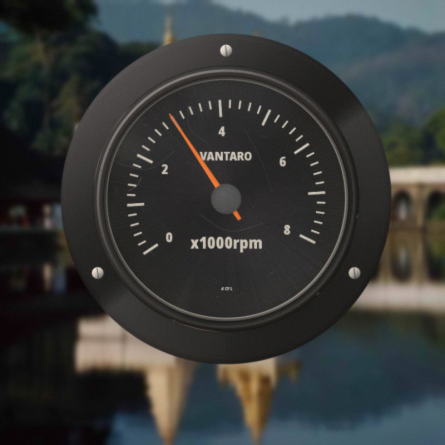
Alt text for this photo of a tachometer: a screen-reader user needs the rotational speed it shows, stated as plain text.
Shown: 3000 rpm
